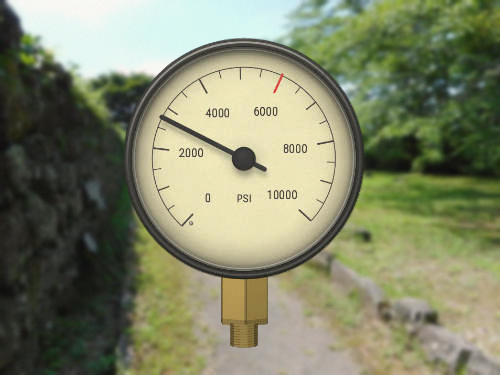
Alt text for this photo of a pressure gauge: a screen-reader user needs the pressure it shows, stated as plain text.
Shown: 2750 psi
